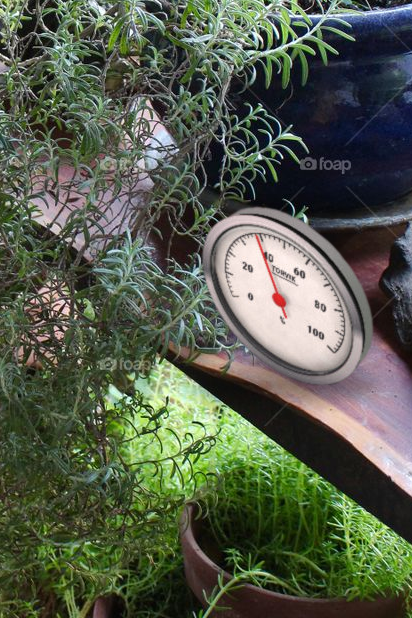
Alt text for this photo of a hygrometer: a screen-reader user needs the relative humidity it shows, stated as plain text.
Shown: 40 %
